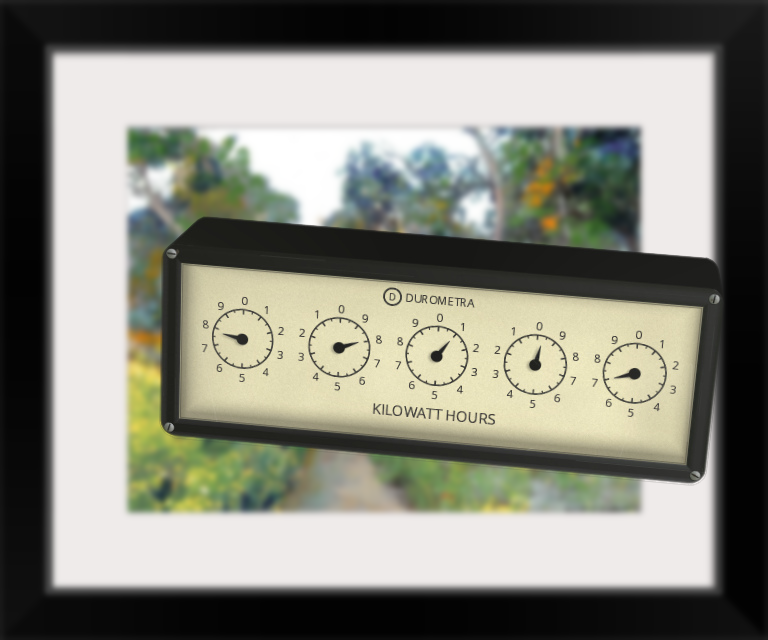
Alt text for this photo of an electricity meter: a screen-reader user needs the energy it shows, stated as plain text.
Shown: 78097 kWh
